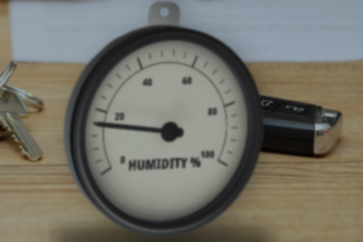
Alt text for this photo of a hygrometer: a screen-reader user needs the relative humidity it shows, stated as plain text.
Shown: 16 %
